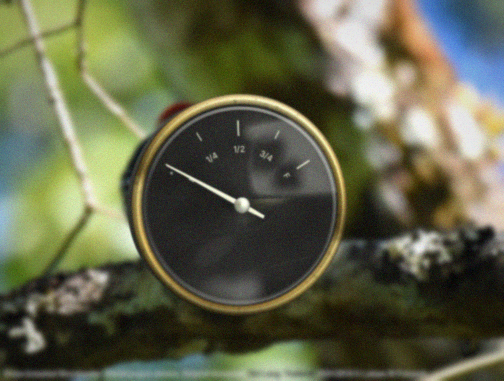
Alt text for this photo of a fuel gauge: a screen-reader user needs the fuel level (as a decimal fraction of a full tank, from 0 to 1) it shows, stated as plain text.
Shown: 0
